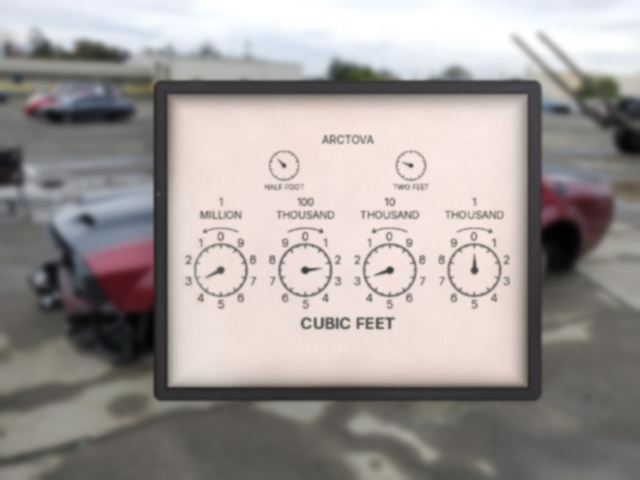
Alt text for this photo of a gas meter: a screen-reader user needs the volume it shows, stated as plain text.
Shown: 323000 ft³
